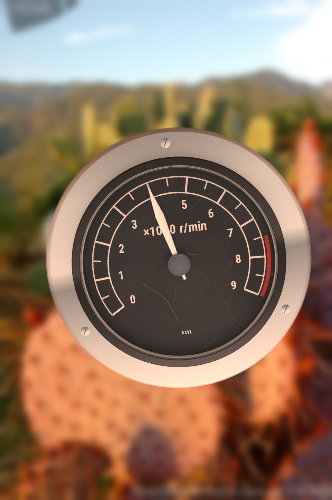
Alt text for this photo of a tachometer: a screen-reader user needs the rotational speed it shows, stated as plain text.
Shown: 4000 rpm
